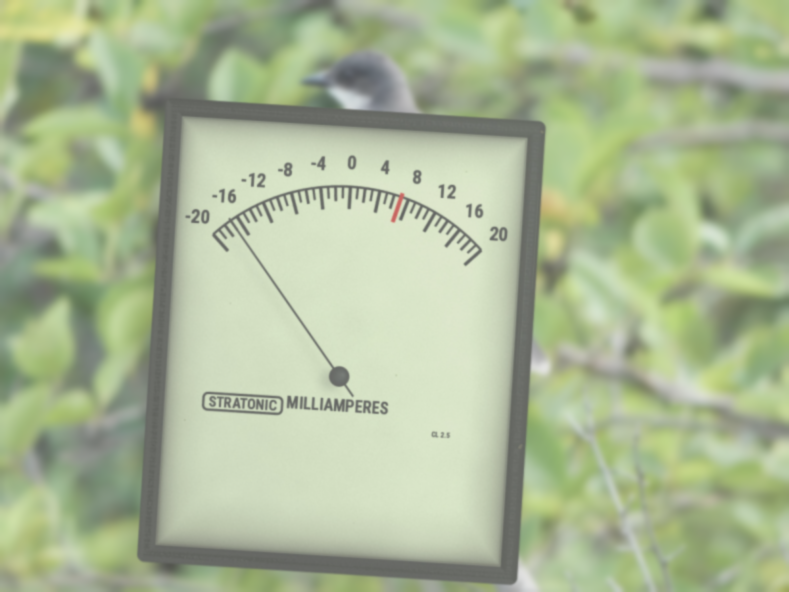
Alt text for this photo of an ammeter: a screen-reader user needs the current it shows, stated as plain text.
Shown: -17 mA
